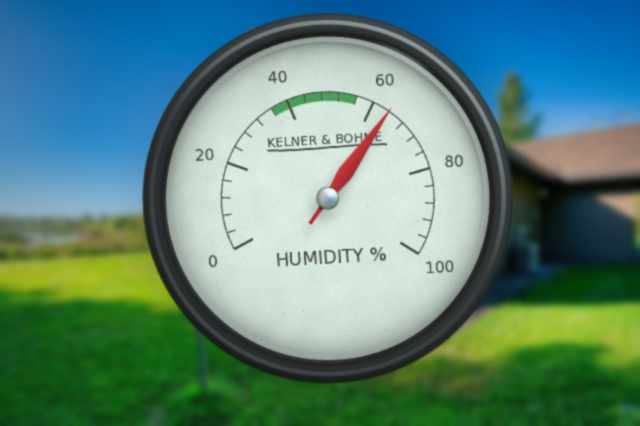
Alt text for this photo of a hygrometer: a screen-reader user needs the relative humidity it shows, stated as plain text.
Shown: 64 %
